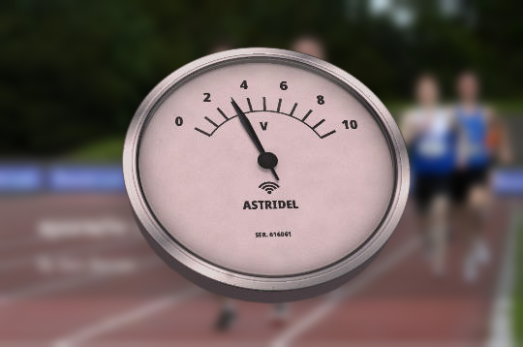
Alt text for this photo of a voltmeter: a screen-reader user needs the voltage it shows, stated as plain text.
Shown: 3 V
